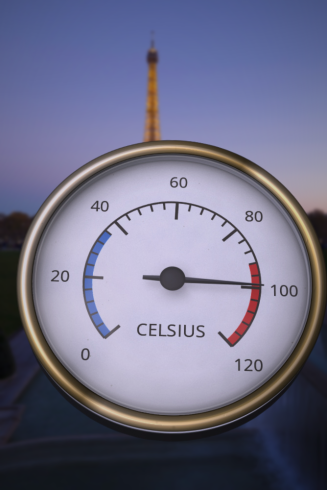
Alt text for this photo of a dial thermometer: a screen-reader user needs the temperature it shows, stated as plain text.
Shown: 100 °C
